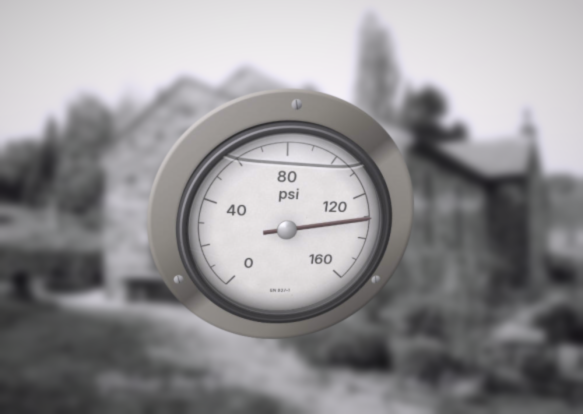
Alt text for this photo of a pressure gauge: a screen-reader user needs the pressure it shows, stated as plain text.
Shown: 130 psi
